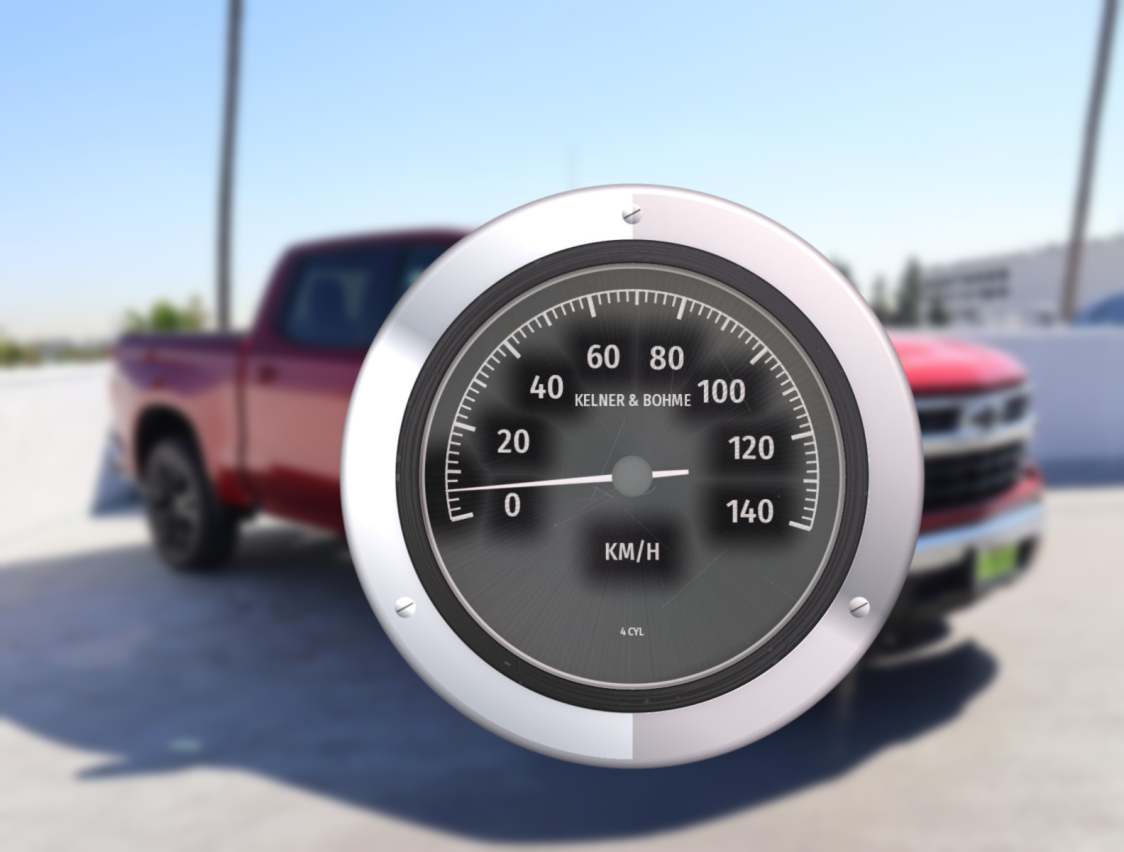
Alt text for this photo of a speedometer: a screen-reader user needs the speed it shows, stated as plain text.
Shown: 6 km/h
